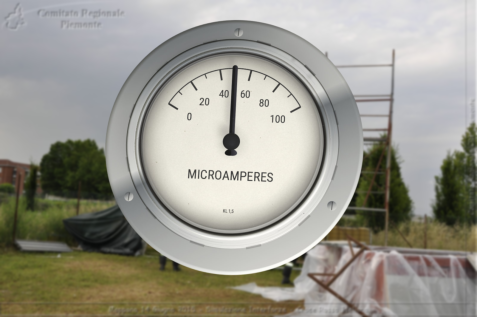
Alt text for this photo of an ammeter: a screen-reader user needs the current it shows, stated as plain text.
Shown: 50 µA
